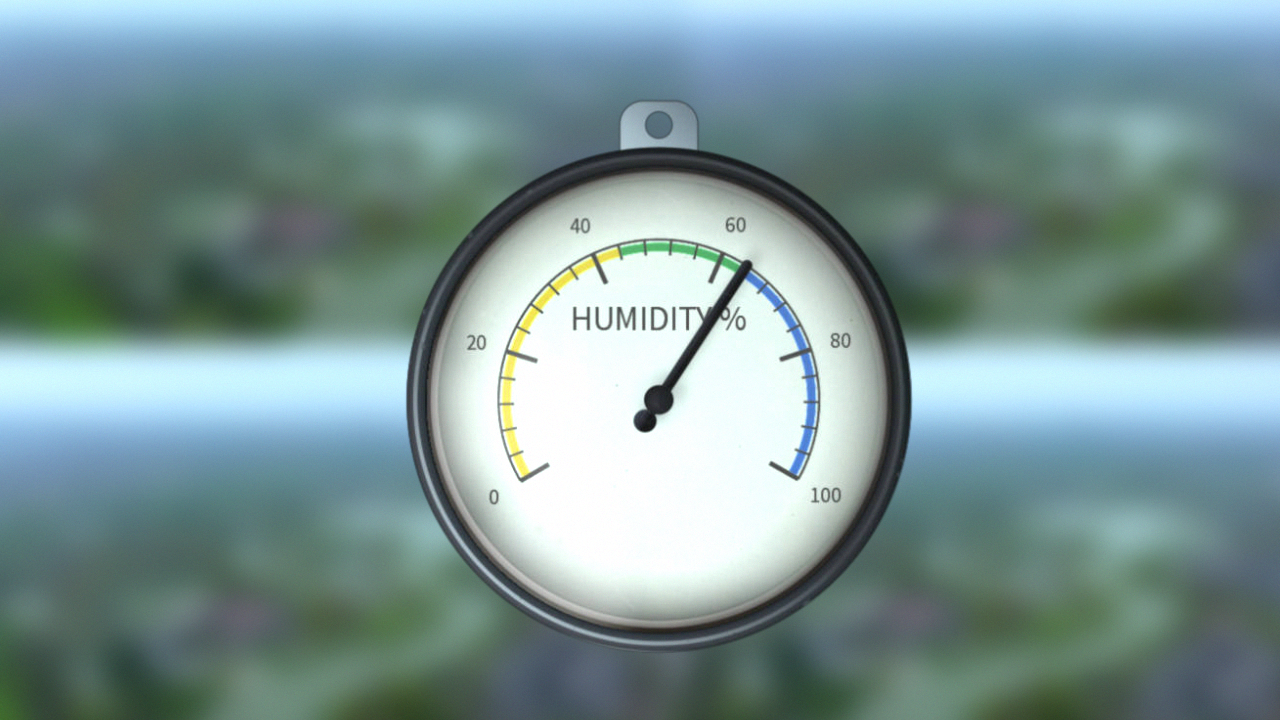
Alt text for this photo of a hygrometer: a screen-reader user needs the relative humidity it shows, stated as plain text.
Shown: 64 %
